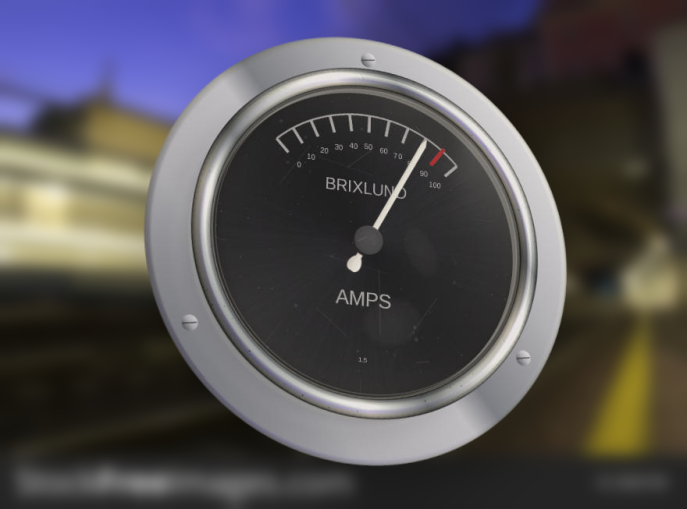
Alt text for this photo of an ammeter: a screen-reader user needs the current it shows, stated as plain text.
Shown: 80 A
